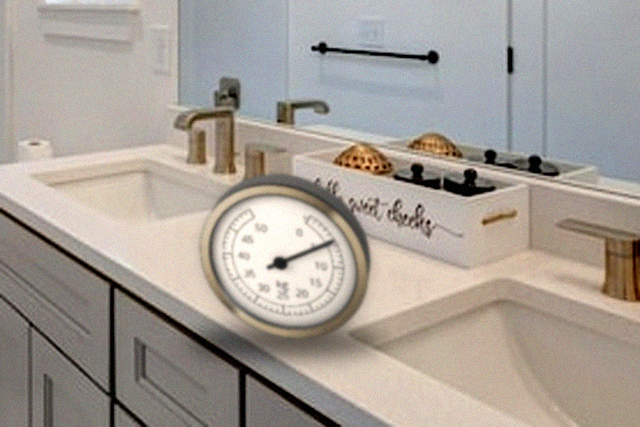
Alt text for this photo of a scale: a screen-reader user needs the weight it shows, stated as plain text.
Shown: 5 kg
